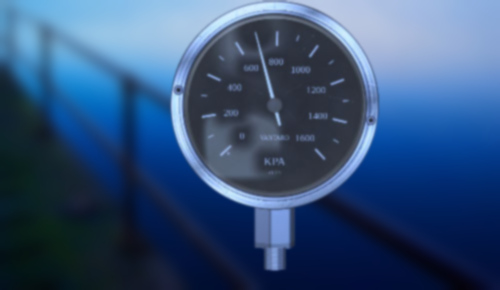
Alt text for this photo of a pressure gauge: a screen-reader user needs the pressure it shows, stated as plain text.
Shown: 700 kPa
